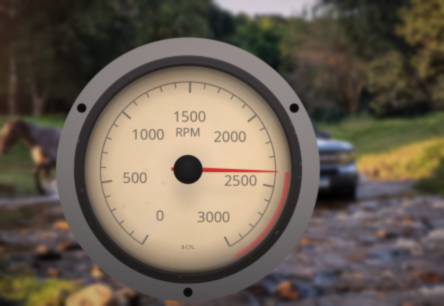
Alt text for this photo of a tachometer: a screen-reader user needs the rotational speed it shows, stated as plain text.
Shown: 2400 rpm
